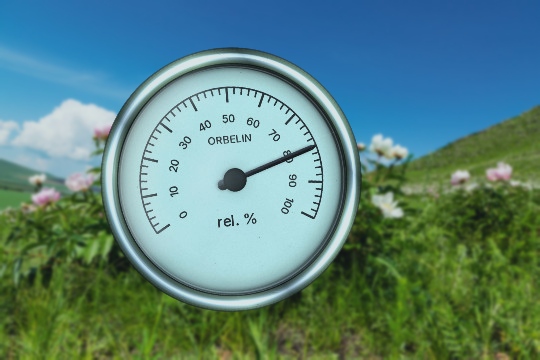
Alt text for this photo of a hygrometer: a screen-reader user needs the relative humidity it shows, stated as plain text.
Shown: 80 %
